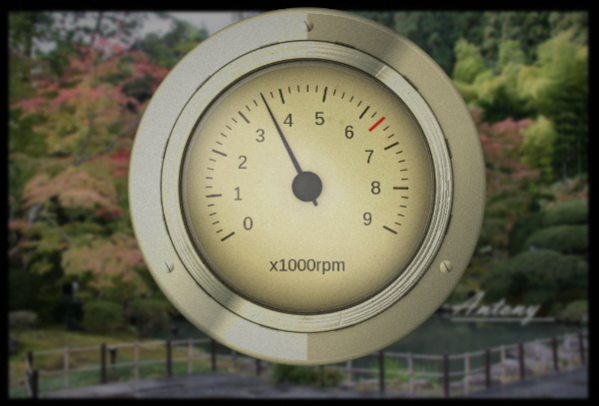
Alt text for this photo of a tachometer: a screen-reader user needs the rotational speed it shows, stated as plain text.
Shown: 3600 rpm
